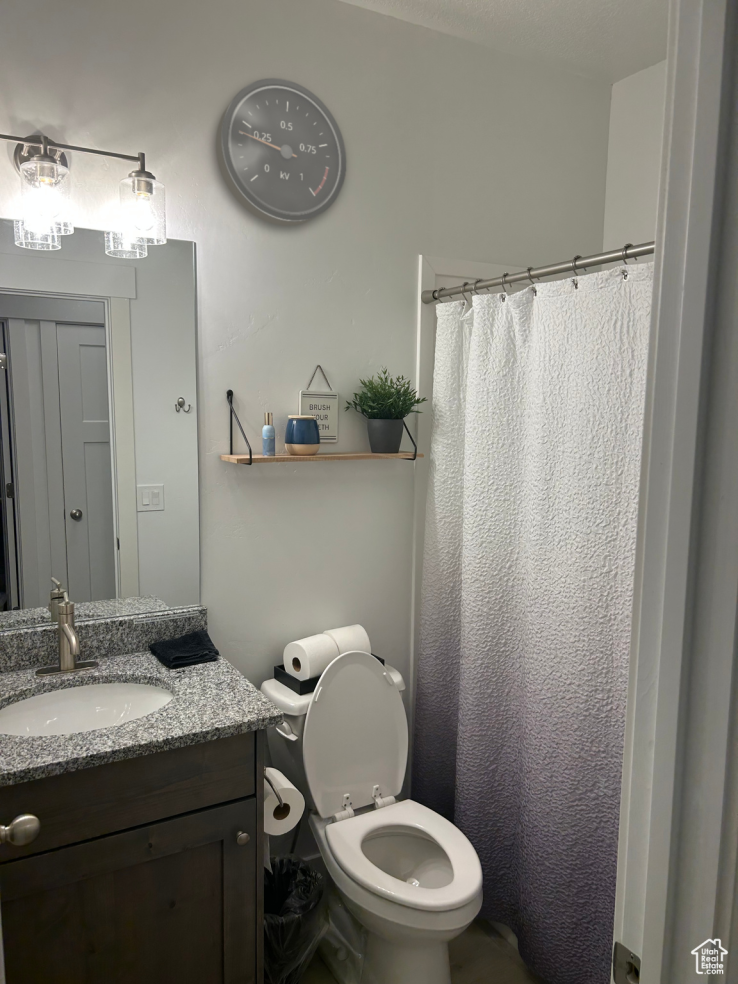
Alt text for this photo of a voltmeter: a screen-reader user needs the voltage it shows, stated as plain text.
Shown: 0.2 kV
